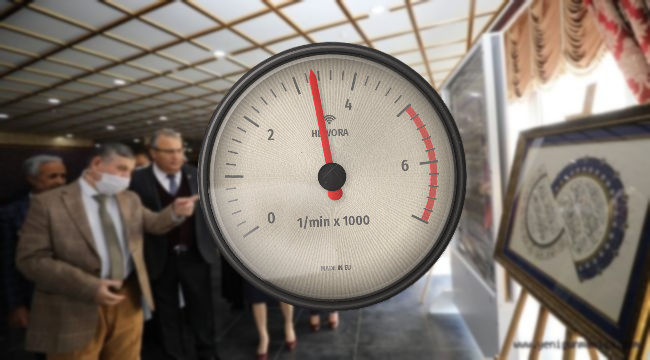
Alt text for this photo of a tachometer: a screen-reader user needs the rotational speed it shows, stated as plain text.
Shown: 3300 rpm
